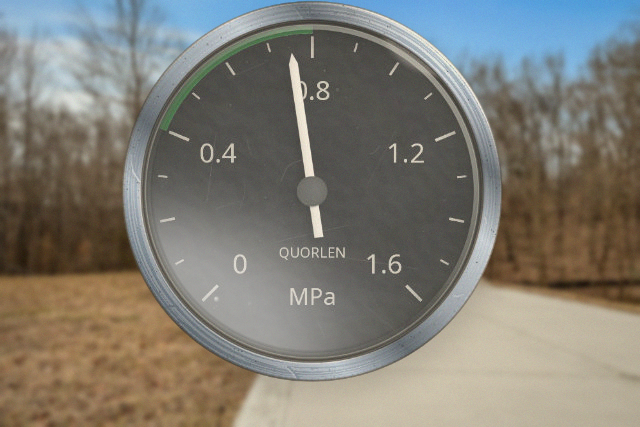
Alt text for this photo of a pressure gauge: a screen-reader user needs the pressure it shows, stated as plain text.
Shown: 0.75 MPa
